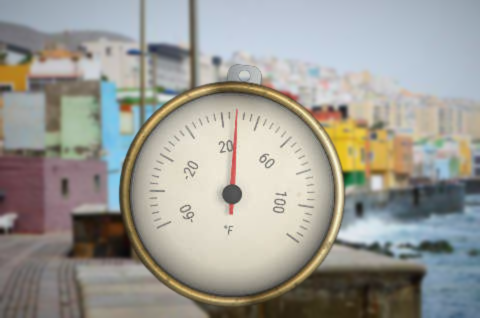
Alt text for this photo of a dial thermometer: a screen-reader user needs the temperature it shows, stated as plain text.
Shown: 28 °F
